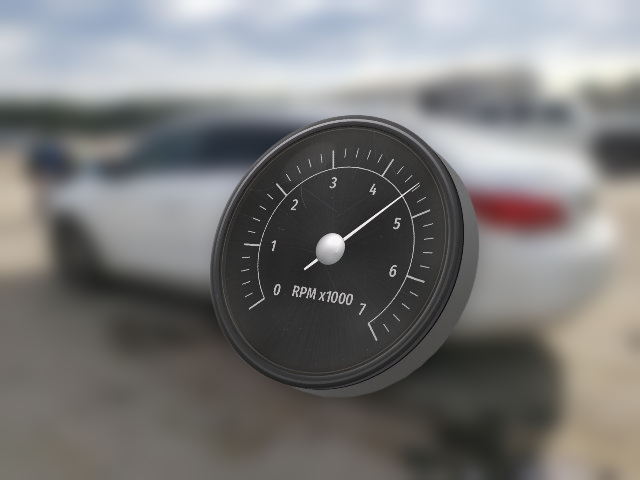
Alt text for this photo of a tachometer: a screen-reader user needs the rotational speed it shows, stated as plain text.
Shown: 4600 rpm
